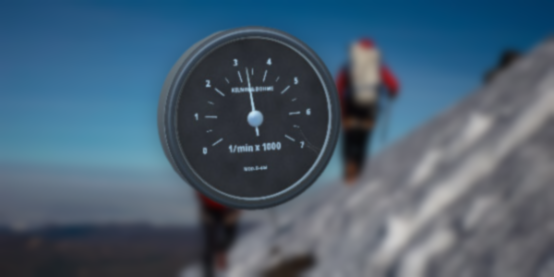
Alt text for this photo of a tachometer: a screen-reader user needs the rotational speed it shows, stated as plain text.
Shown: 3250 rpm
